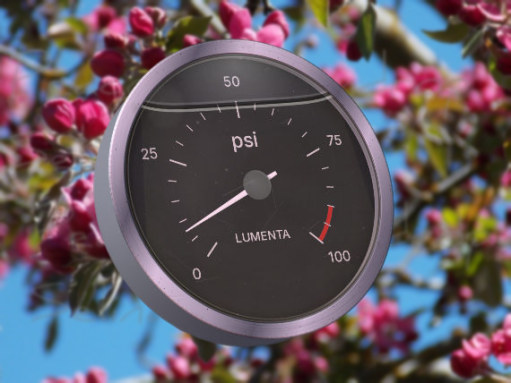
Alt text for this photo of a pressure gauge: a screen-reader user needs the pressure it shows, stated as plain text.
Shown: 7.5 psi
